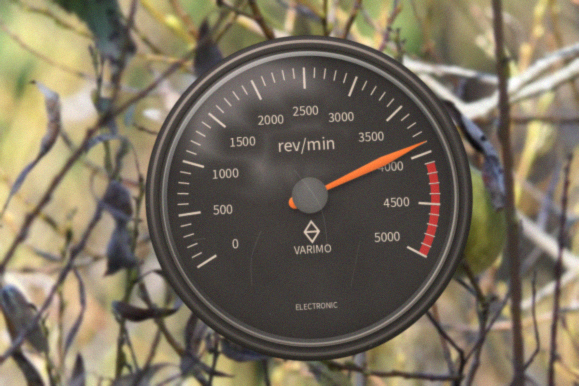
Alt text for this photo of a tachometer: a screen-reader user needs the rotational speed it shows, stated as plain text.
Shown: 3900 rpm
